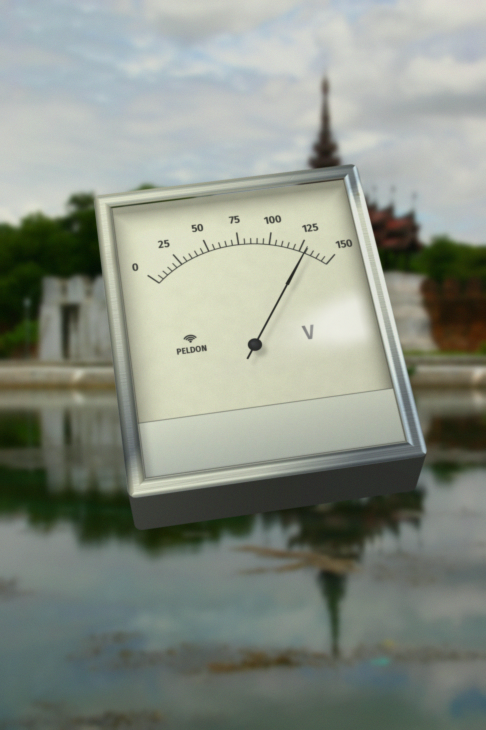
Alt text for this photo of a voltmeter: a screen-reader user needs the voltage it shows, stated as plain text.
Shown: 130 V
